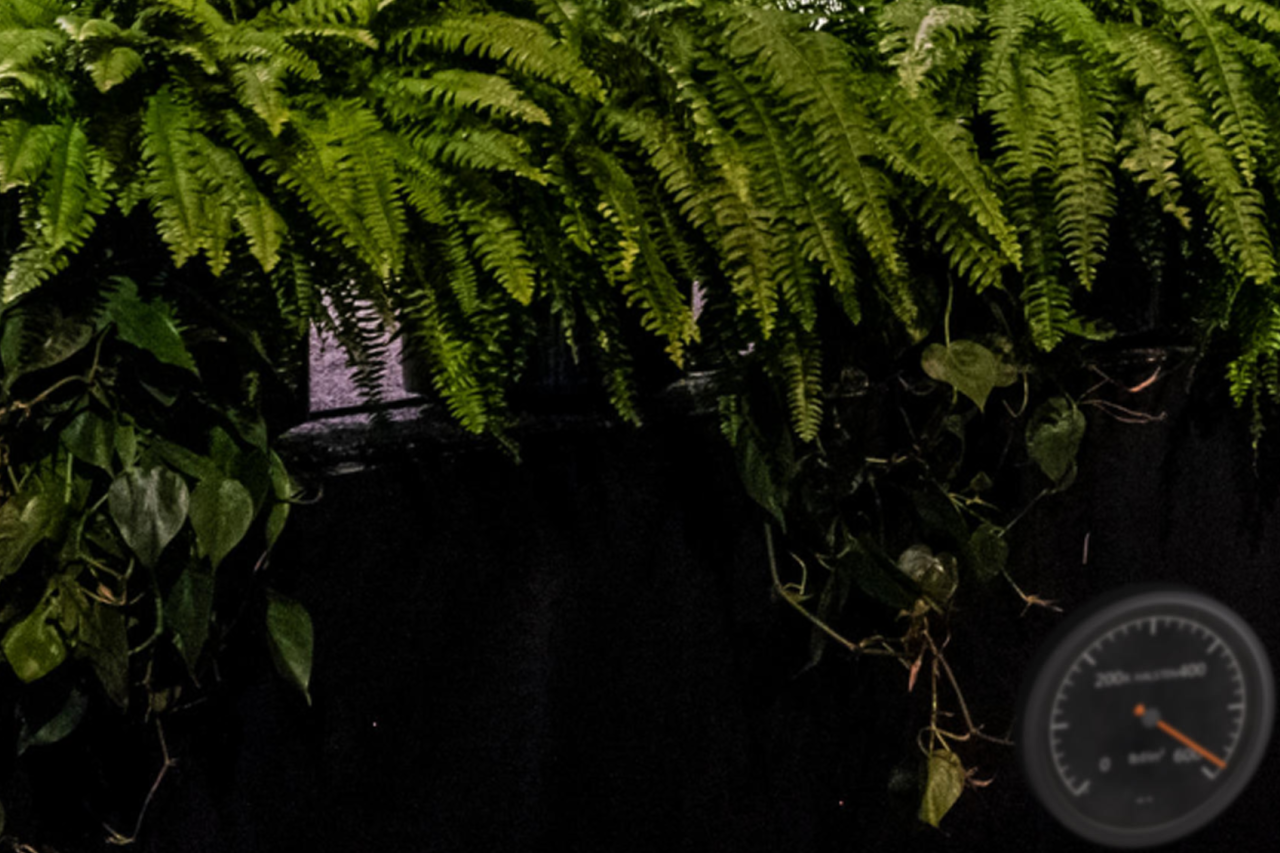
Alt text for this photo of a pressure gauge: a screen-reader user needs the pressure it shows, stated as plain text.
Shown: 580 psi
